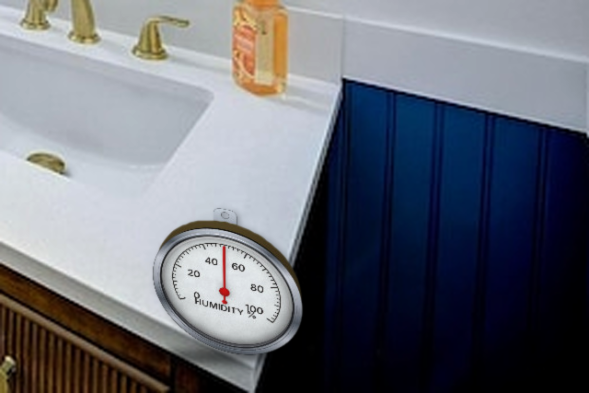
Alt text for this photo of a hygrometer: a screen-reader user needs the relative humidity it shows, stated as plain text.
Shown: 50 %
